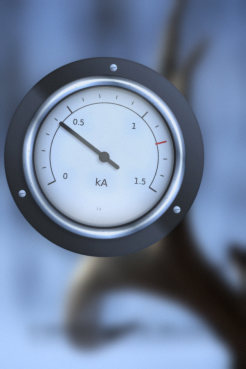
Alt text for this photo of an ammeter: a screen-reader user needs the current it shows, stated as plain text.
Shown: 0.4 kA
